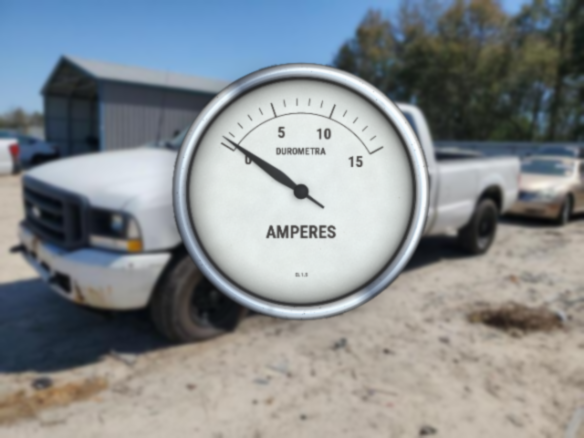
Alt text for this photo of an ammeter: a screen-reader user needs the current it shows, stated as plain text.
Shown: 0.5 A
